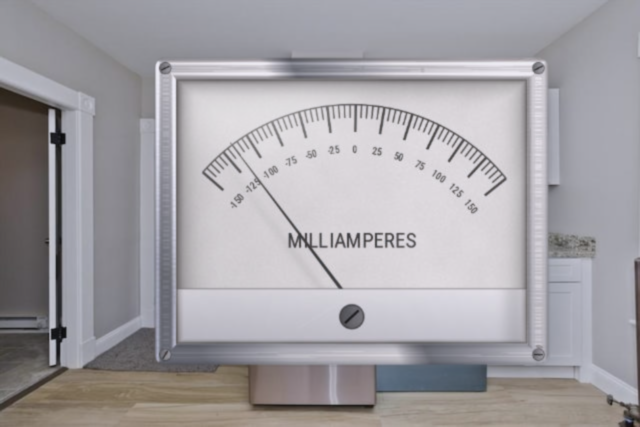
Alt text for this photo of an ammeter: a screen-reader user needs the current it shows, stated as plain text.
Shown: -115 mA
